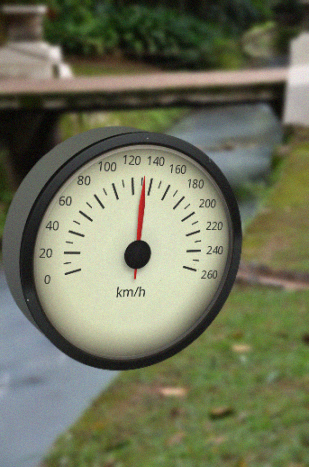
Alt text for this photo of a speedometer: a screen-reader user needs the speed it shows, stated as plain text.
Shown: 130 km/h
